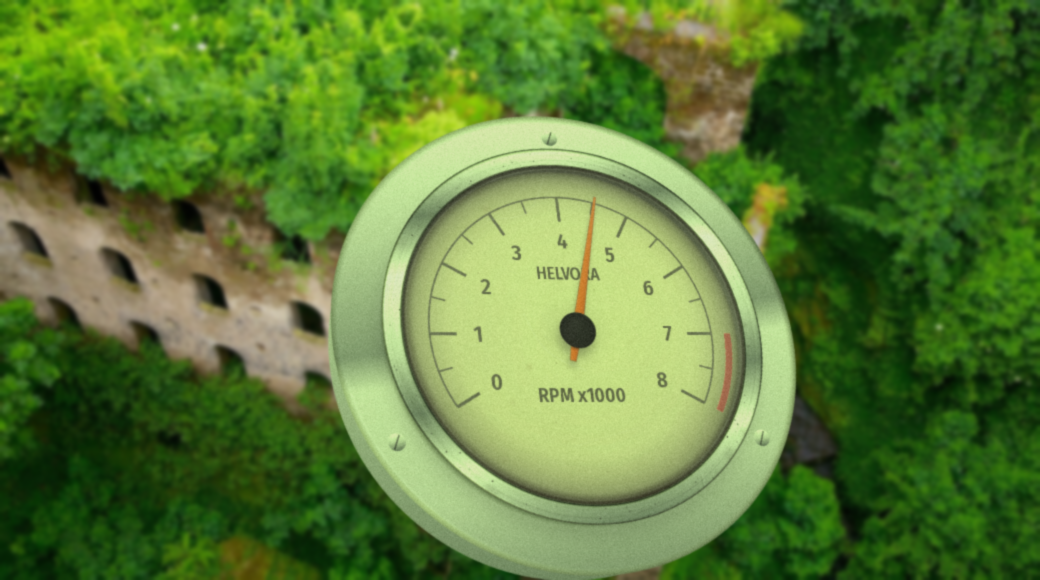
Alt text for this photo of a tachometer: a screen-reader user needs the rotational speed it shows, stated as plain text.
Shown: 4500 rpm
